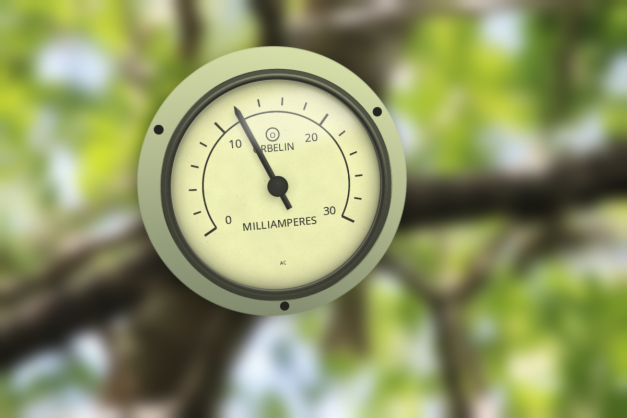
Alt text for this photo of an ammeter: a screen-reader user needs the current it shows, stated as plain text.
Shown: 12 mA
